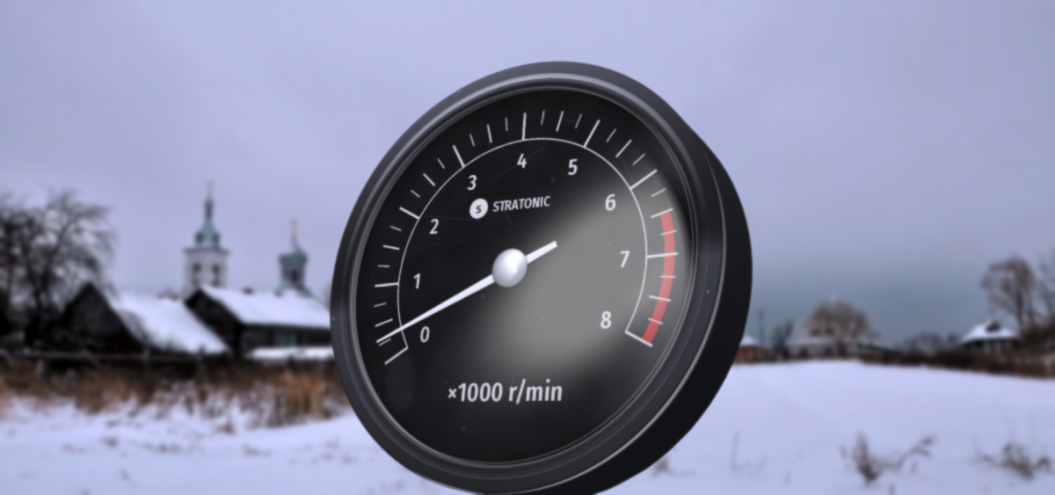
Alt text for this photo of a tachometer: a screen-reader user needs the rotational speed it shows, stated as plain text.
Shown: 250 rpm
